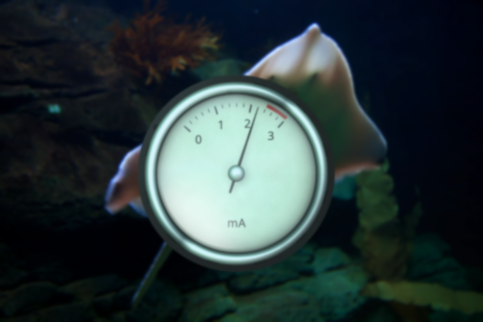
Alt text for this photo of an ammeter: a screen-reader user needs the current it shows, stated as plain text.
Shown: 2.2 mA
